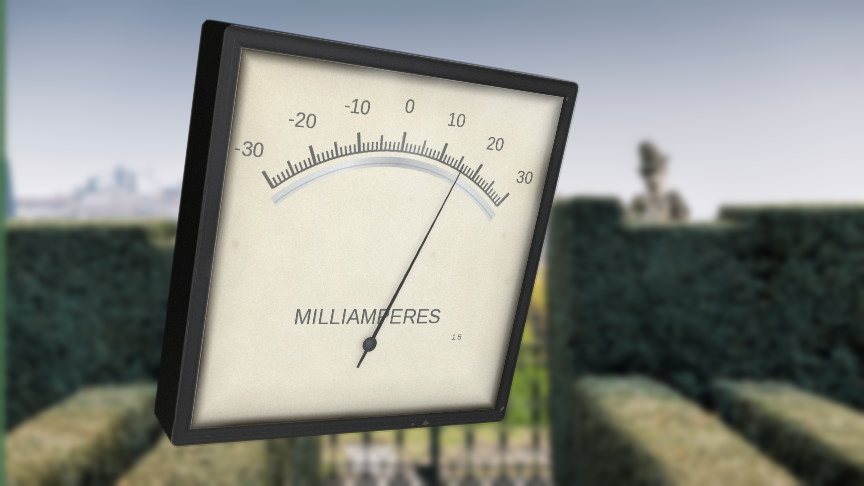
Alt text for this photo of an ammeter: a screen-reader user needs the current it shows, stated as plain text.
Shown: 15 mA
